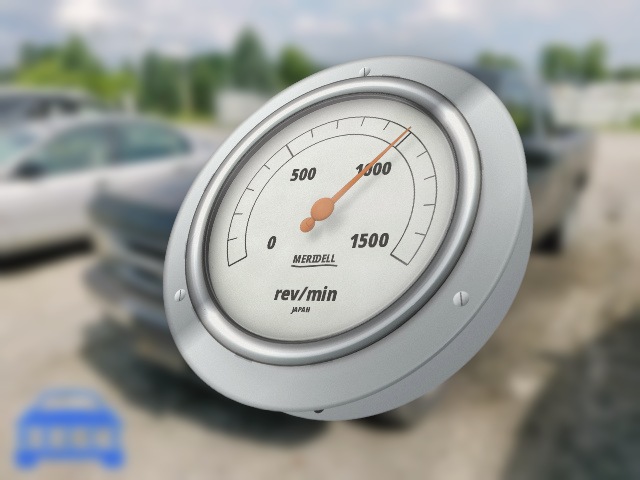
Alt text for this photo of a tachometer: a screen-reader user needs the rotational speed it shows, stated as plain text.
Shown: 1000 rpm
